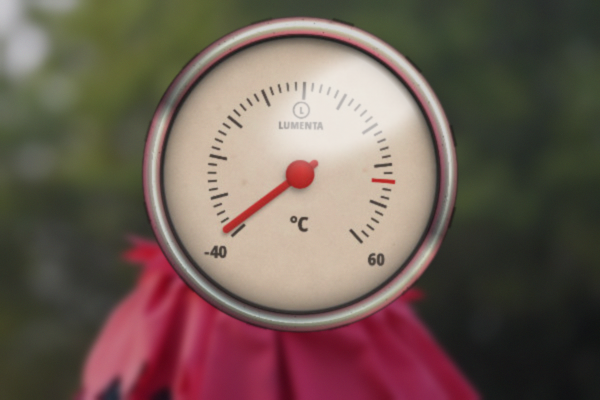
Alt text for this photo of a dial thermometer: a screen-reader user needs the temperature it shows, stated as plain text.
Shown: -38 °C
